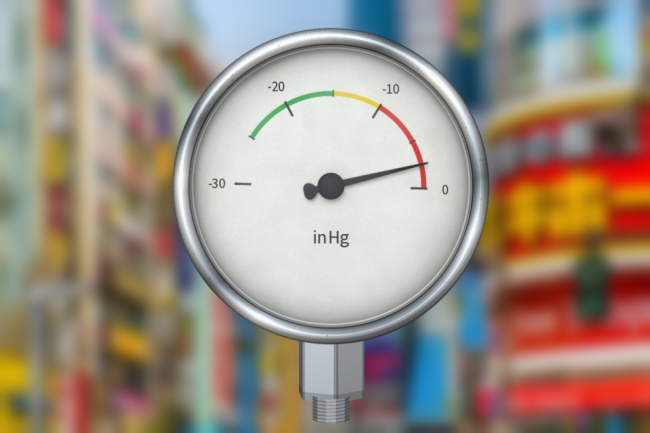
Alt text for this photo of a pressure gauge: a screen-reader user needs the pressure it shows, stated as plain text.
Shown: -2.5 inHg
